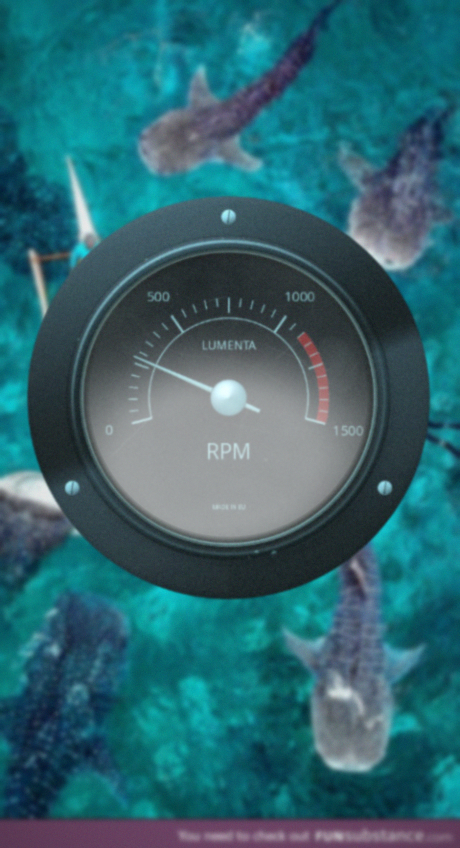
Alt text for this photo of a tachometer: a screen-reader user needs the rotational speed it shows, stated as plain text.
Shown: 275 rpm
